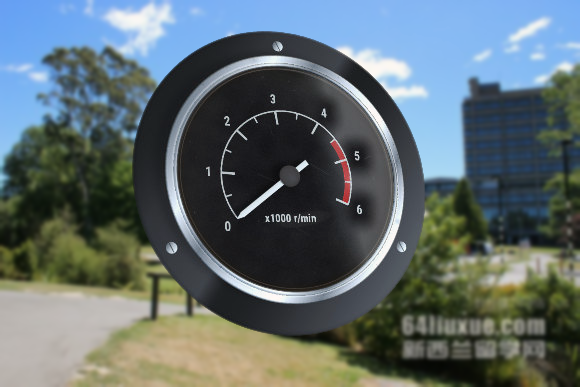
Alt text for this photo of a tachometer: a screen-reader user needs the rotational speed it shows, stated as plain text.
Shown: 0 rpm
